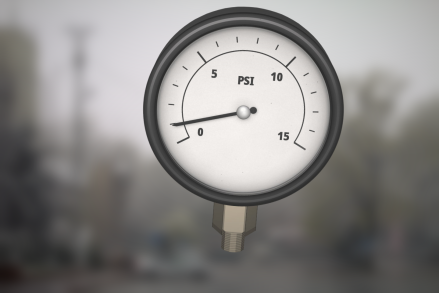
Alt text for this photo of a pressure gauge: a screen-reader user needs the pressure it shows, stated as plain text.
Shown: 1 psi
